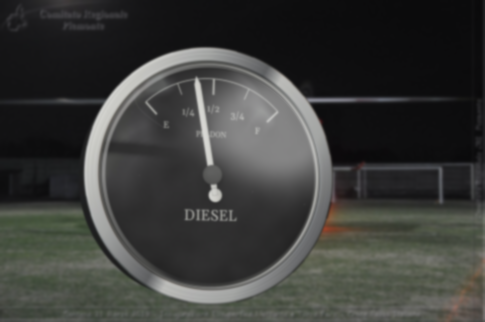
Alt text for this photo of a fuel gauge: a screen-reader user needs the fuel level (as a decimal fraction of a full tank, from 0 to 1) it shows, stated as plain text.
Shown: 0.375
